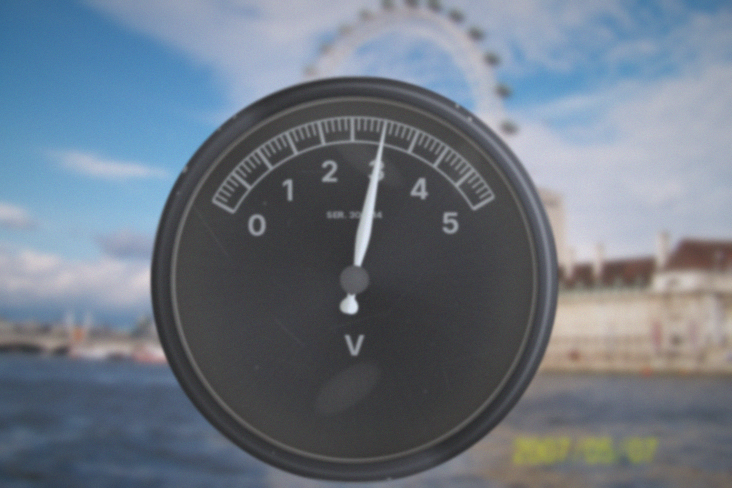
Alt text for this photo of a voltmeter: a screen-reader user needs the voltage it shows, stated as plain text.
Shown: 3 V
